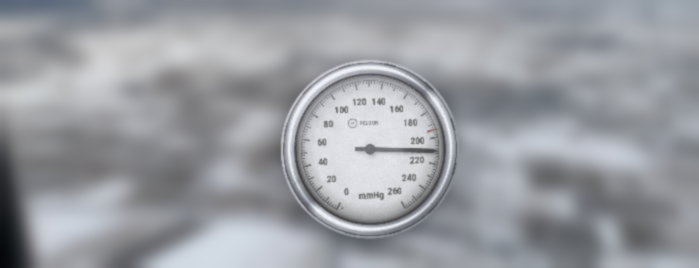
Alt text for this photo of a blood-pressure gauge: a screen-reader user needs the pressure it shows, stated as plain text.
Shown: 210 mmHg
